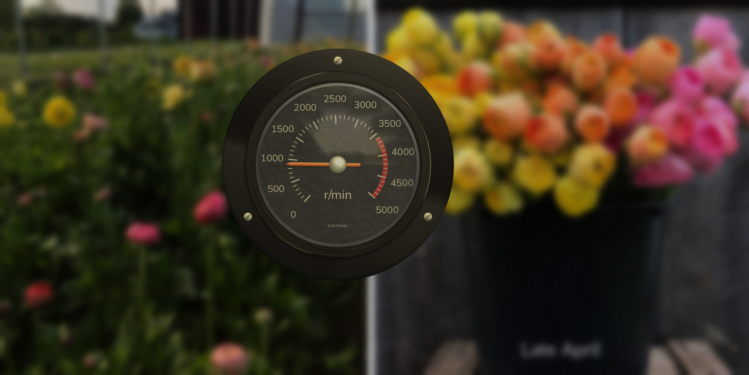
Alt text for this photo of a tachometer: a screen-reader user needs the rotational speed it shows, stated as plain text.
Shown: 900 rpm
